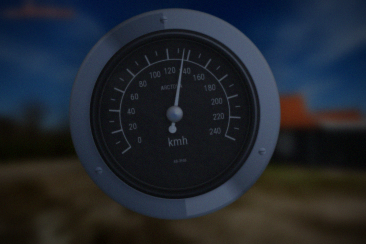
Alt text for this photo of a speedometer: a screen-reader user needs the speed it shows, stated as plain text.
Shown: 135 km/h
